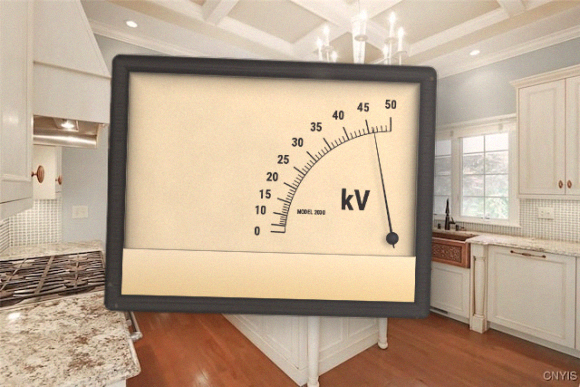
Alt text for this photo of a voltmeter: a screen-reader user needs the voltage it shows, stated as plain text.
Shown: 46 kV
